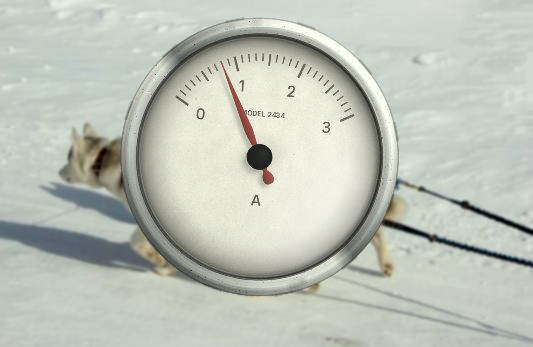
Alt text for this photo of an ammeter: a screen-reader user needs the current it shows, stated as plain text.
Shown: 0.8 A
